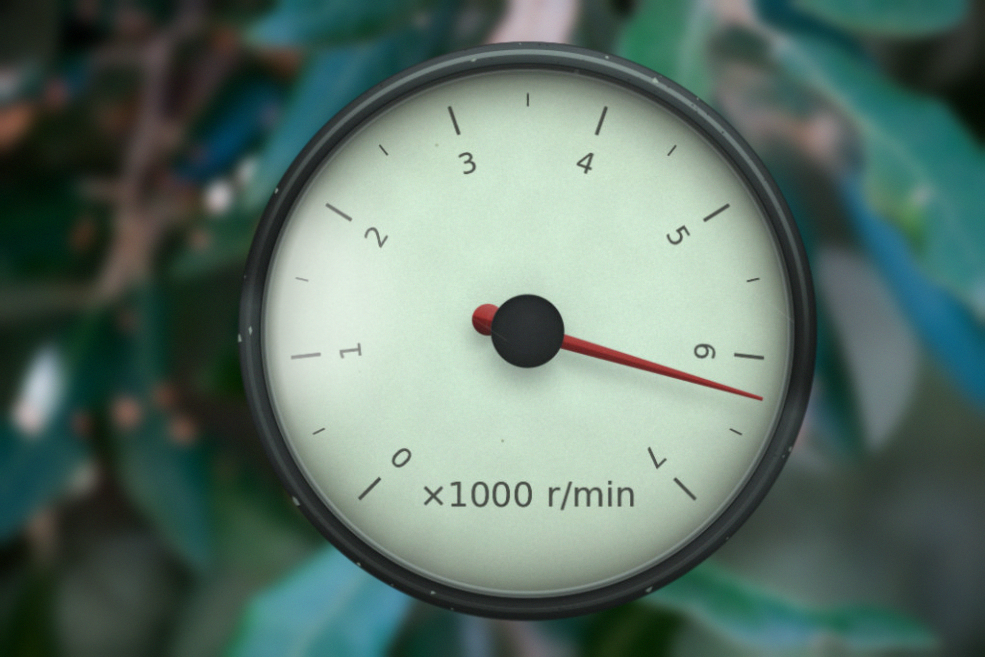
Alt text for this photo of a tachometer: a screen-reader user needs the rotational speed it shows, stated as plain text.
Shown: 6250 rpm
